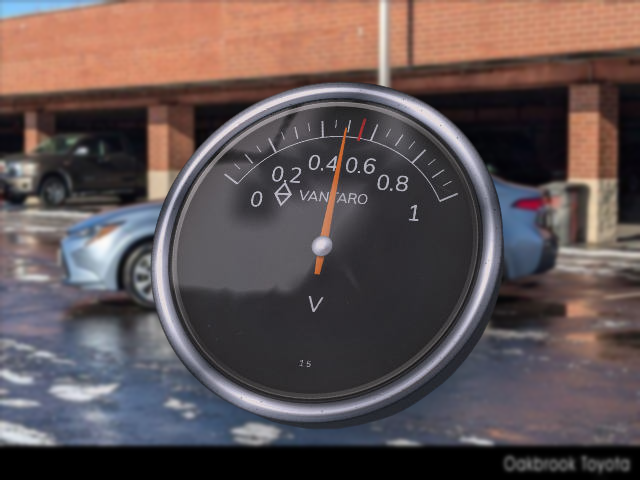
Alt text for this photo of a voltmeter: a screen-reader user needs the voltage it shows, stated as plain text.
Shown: 0.5 V
